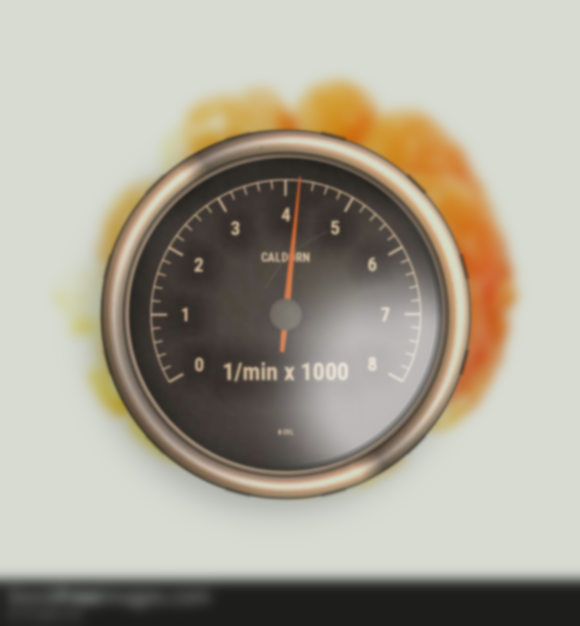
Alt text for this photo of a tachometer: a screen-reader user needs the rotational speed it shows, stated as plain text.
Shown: 4200 rpm
